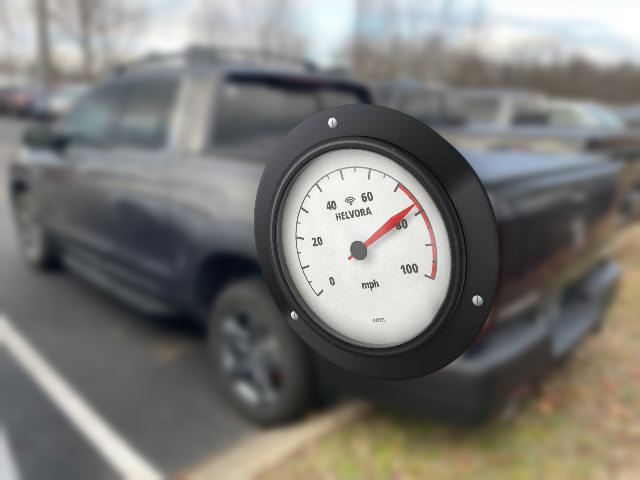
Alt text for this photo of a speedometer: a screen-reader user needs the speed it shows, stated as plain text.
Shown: 77.5 mph
